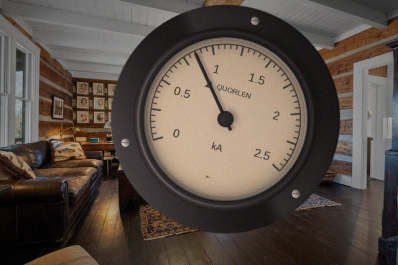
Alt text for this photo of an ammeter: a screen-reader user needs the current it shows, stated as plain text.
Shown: 0.85 kA
